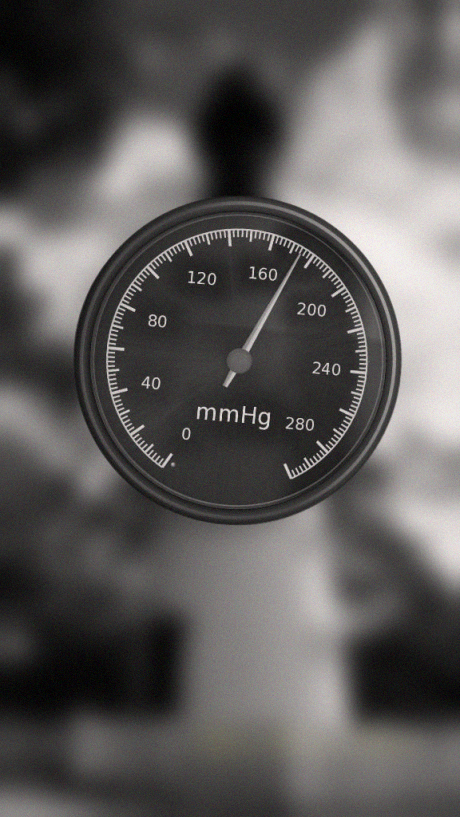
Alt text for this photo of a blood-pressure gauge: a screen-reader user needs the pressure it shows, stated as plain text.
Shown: 174 mmHg
